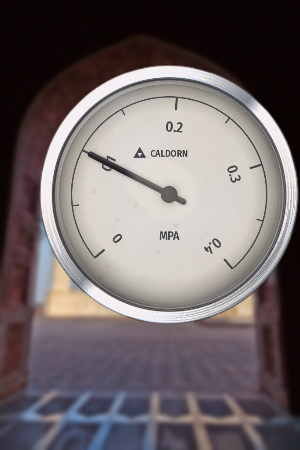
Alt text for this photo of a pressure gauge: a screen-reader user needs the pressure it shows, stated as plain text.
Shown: 0.1 MPa
